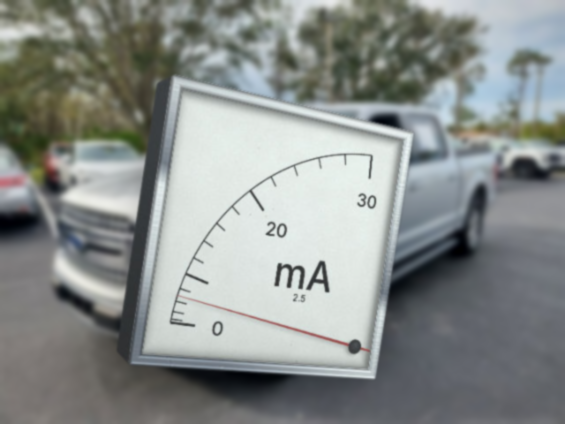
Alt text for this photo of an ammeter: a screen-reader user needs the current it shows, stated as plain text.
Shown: 7 mA
